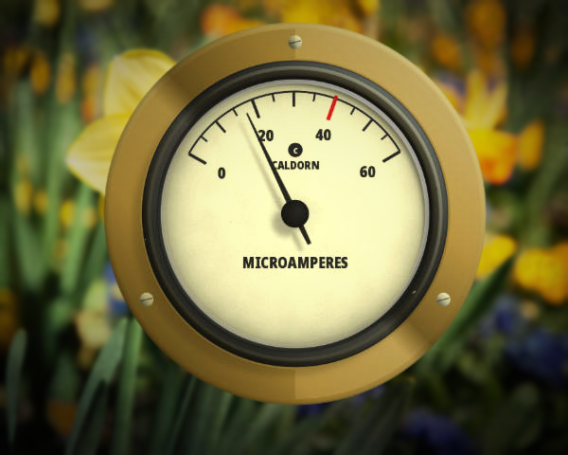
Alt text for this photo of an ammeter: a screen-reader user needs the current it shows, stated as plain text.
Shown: 17.5 µA
